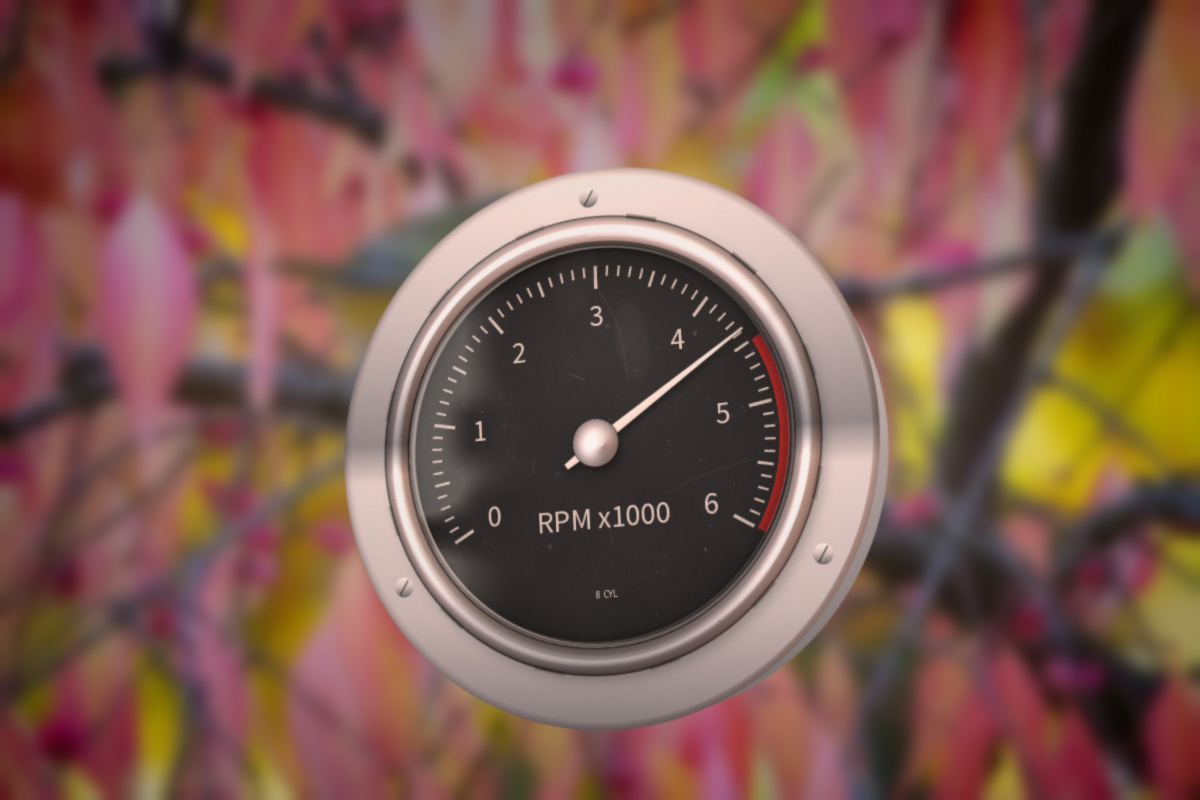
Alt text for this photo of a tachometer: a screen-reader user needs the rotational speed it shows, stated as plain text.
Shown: 4400 rpm
